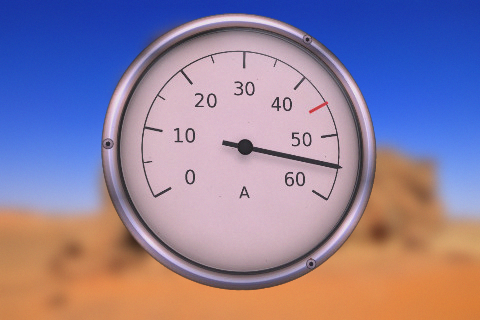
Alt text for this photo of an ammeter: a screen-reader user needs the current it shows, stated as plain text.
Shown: 55 A
